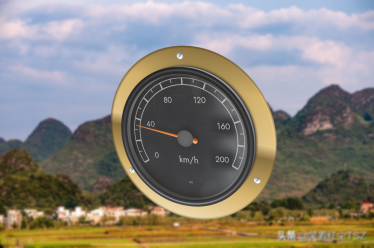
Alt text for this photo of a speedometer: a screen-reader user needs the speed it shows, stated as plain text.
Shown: 35 km/h
